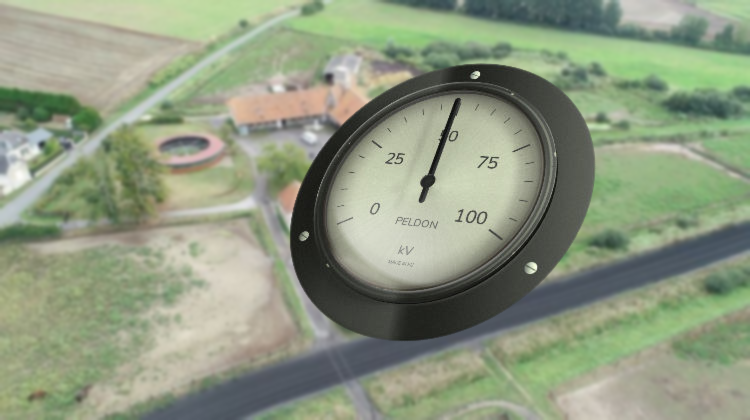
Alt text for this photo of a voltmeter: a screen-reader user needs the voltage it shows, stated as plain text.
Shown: 50 kV
